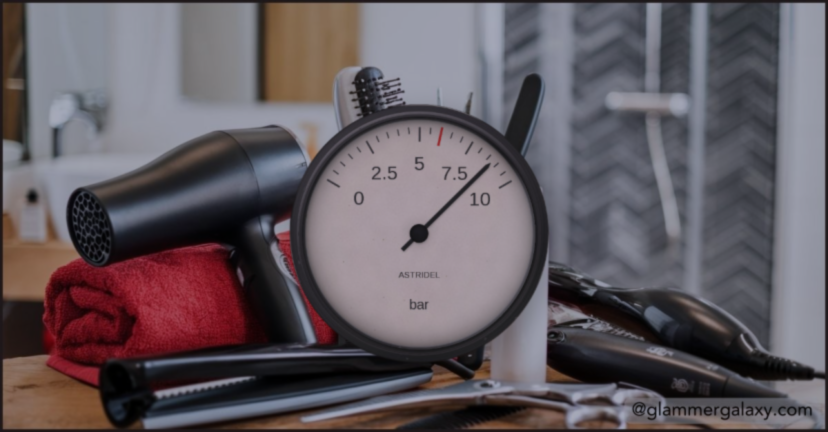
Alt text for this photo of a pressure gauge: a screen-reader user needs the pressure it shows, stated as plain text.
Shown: 8.75 bar
